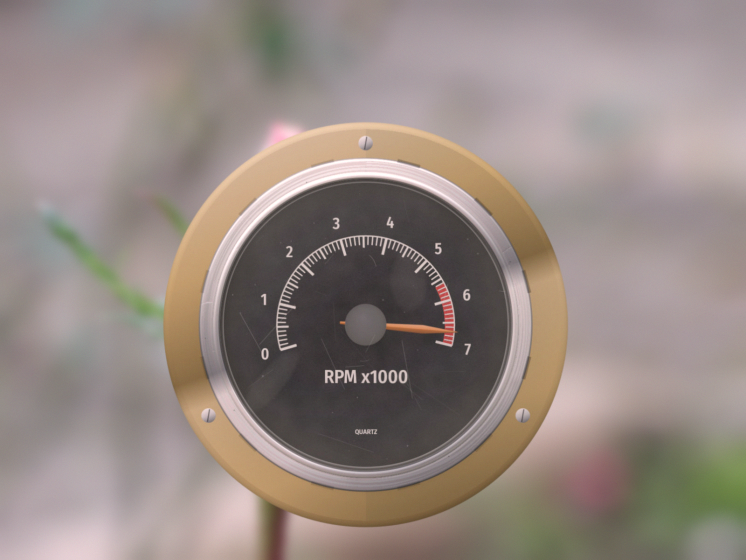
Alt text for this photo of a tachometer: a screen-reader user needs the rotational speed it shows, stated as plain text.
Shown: 6700 rpm
